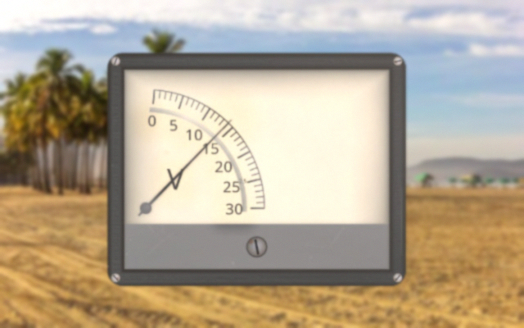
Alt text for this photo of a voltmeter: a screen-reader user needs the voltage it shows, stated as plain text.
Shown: 14 V
